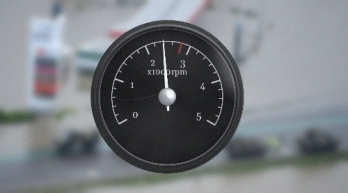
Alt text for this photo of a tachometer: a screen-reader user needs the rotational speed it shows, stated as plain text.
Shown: 2400 rpm
